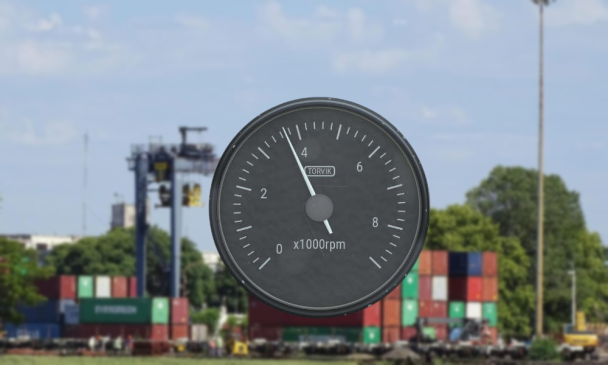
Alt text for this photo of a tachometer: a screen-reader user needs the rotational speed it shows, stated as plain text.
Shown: 3700 rpm
